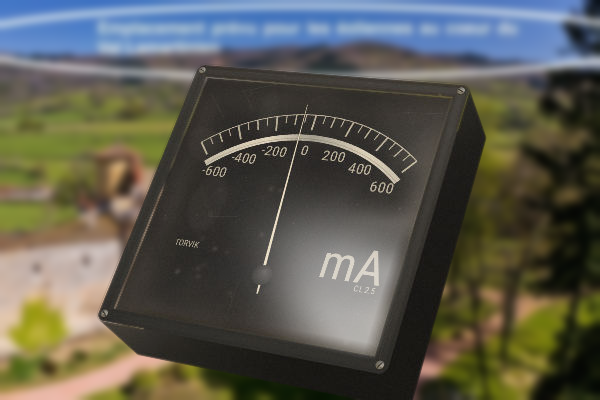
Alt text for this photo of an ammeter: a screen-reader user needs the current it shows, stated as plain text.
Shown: -50 mA
